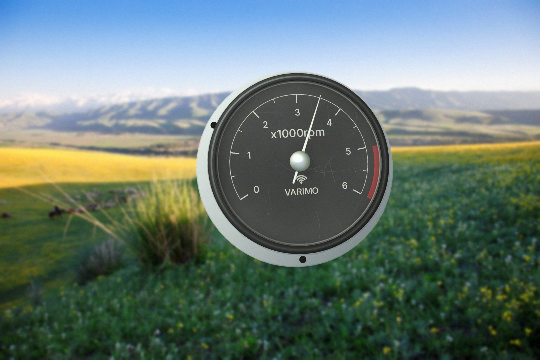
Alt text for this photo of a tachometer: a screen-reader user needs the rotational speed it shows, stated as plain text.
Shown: 3500 rpm
